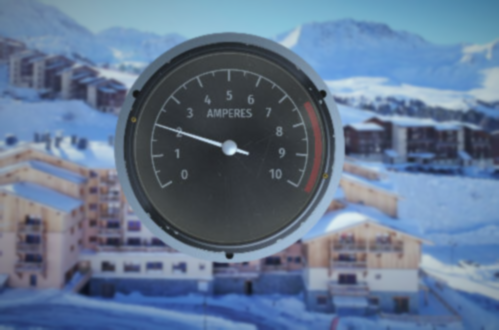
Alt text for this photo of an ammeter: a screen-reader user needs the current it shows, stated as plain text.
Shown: 2 A
